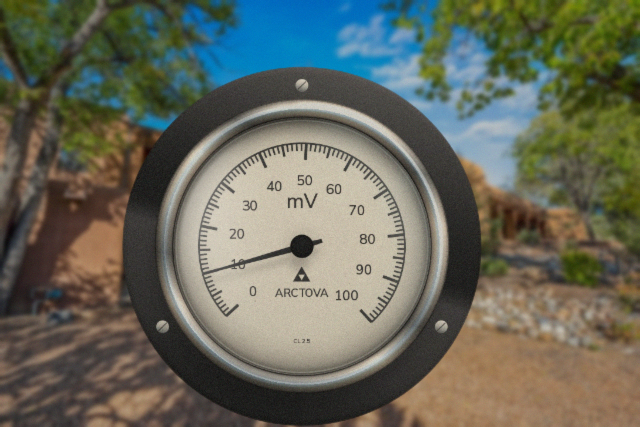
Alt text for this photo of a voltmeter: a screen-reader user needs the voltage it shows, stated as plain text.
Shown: 10 mV
